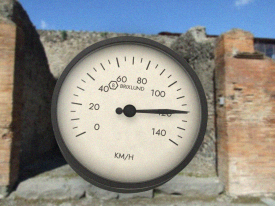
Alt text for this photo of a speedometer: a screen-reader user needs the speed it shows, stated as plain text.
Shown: 120 km/h
